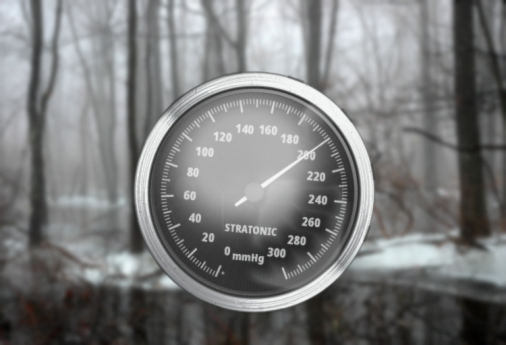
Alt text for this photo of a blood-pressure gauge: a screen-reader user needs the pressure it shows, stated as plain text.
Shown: 200 mmHg
